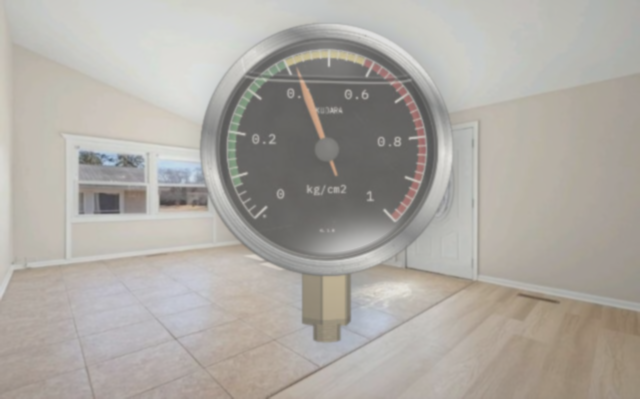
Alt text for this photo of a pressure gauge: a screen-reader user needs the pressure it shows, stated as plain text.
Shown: 0.42 kg/cm²
